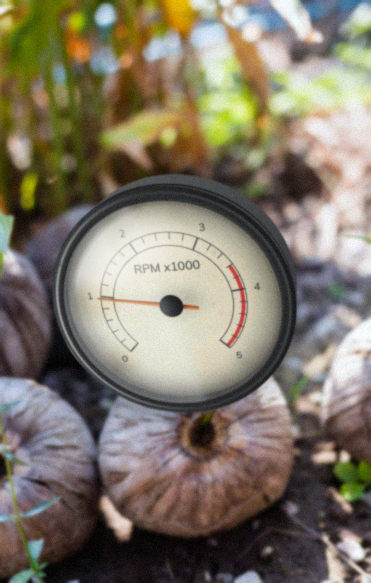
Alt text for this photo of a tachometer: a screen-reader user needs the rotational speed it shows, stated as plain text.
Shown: 1000 rpm
